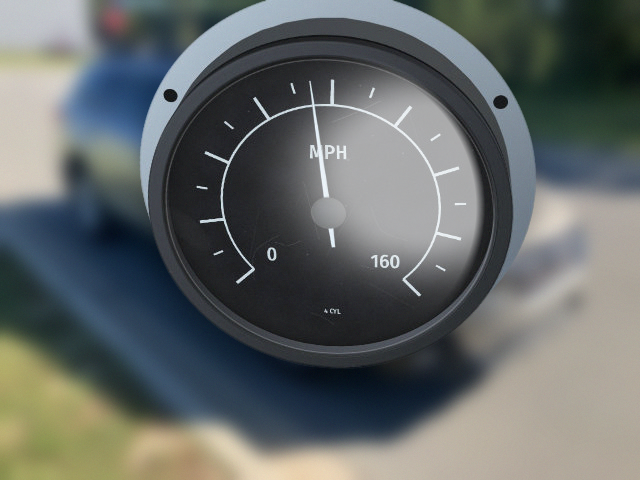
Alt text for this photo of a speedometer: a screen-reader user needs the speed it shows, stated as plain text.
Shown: 75 mph
